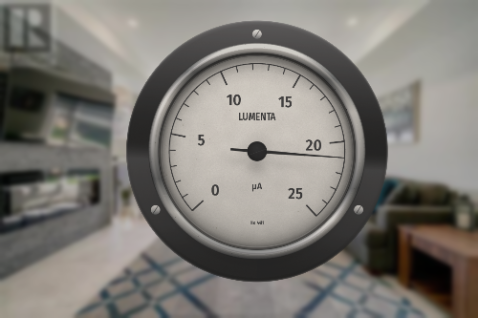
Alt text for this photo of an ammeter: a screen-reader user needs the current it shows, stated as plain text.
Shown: 21 µA
